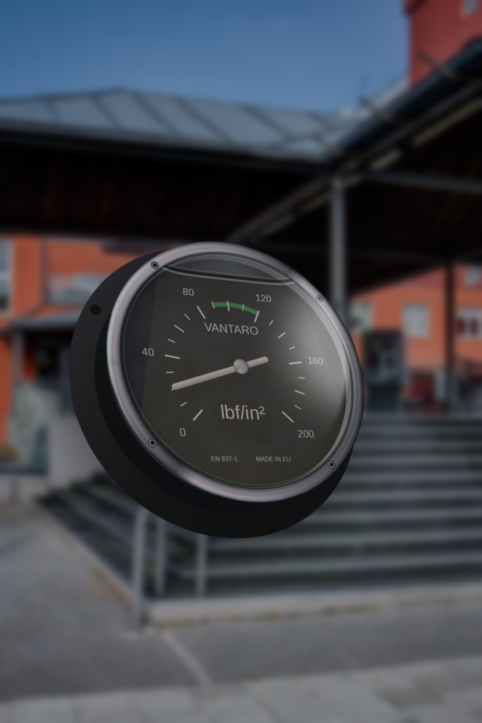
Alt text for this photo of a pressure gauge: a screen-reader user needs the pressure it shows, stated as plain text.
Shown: 20 psi
